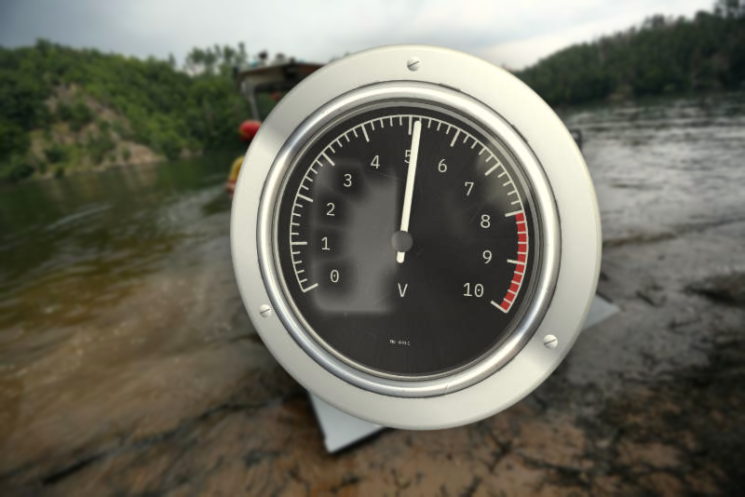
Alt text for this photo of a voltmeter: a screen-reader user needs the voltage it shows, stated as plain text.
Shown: 5.2 V
